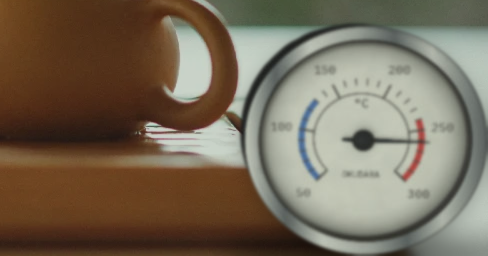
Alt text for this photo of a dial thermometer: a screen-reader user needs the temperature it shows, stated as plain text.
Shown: 260 °C
